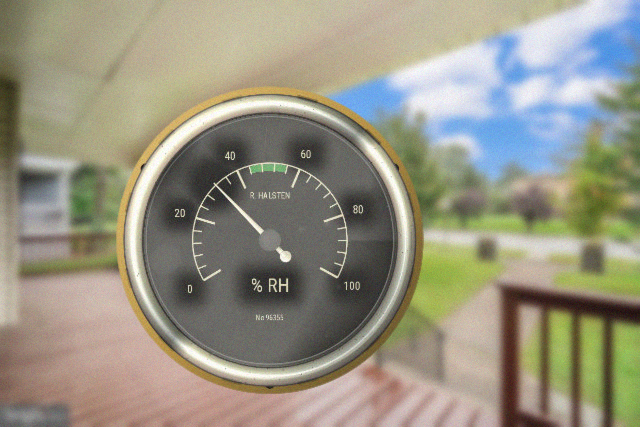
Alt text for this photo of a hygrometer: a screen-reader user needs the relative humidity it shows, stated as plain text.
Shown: 32 %
